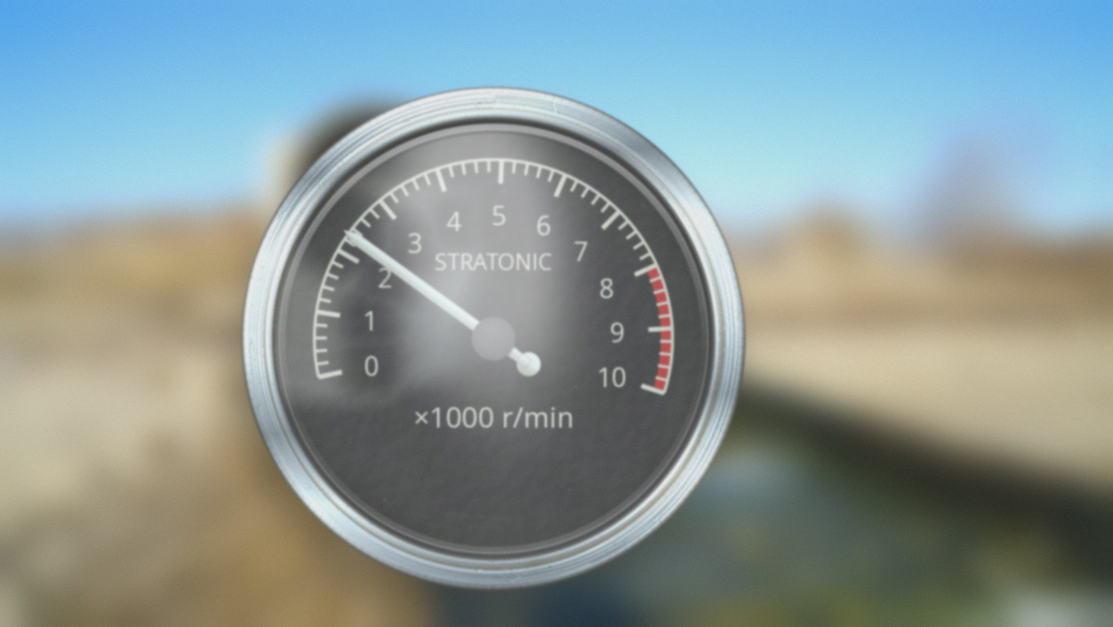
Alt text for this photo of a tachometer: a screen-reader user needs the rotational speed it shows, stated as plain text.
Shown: 2300 rpm
